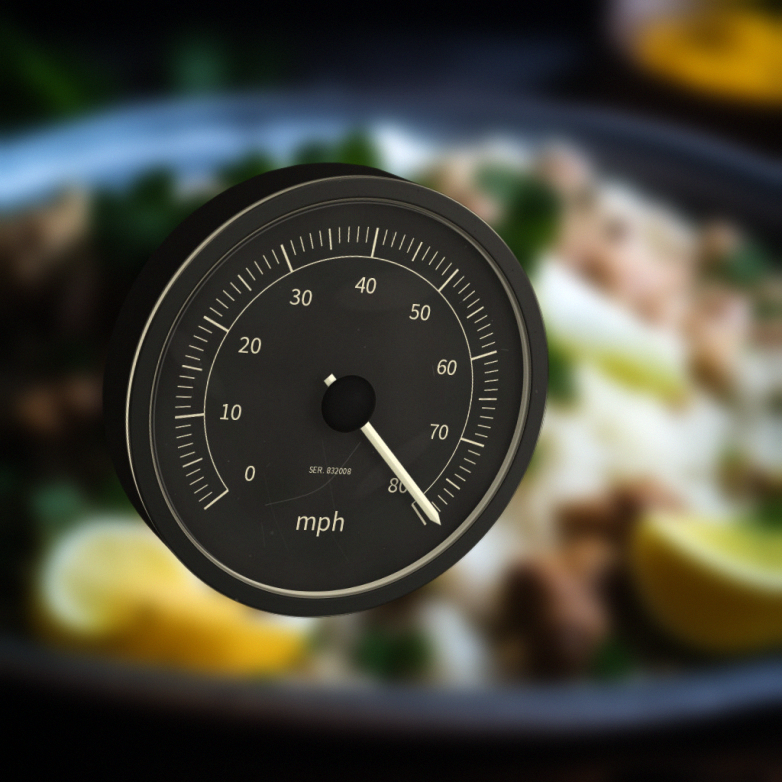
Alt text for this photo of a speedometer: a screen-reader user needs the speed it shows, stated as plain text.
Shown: 79 mph
